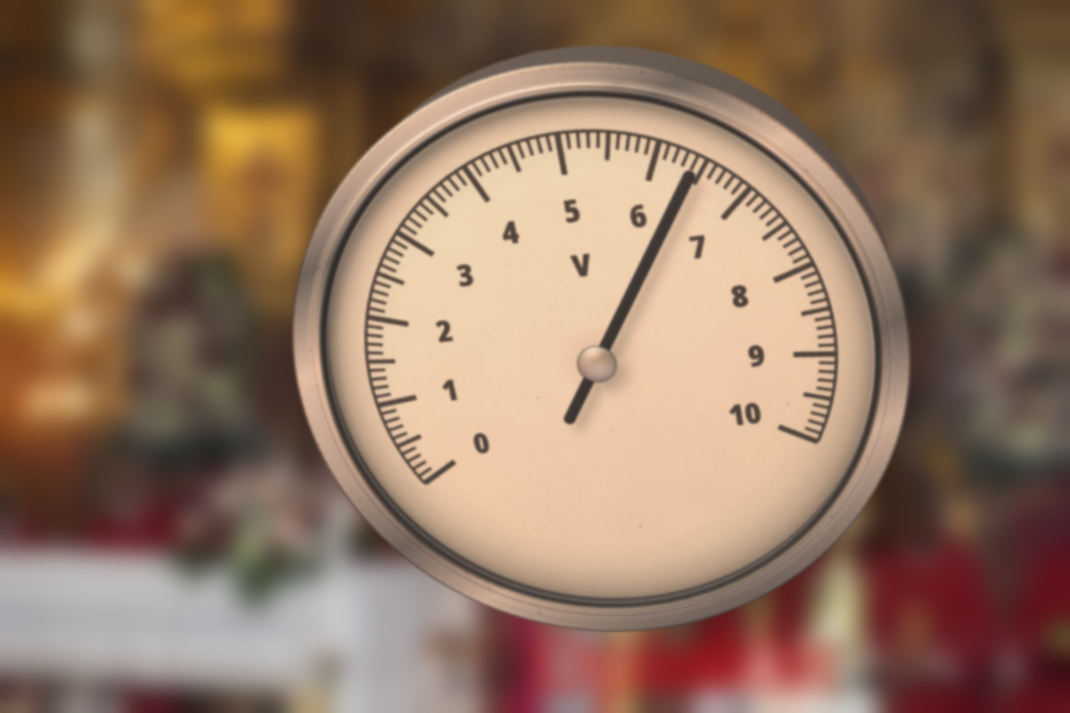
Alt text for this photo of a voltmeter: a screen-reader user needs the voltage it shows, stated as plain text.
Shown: 6.4 V
